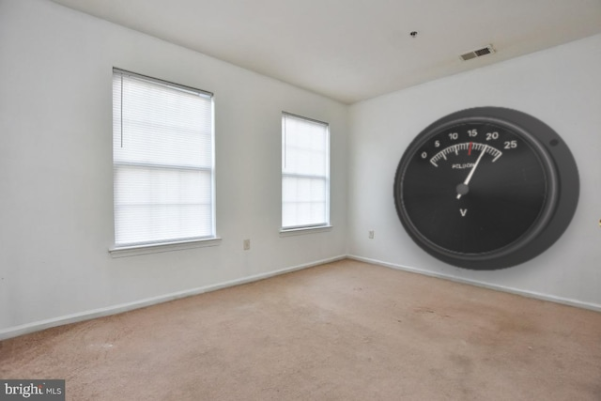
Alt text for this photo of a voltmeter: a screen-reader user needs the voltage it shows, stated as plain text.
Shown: 20 V
